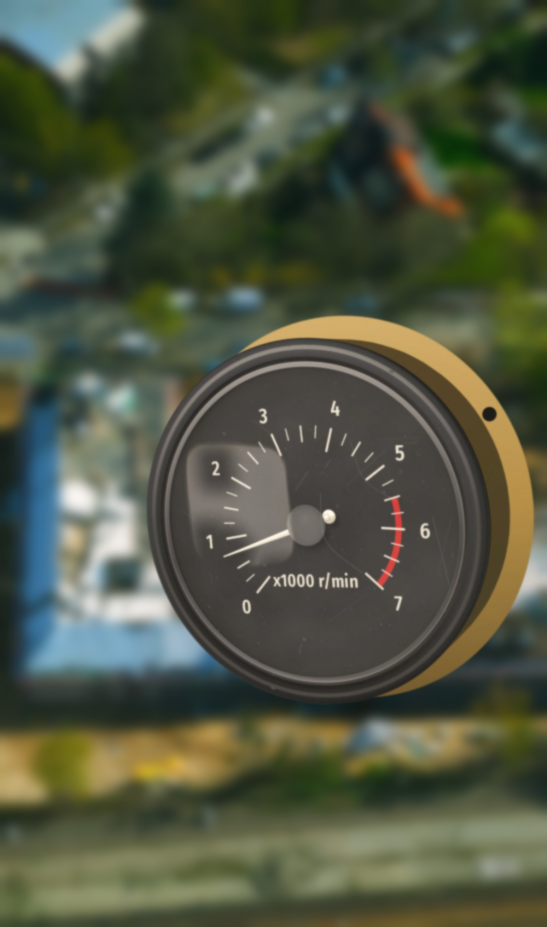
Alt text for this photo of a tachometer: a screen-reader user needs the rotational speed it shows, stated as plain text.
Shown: 750 rpm
